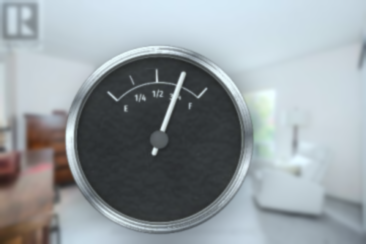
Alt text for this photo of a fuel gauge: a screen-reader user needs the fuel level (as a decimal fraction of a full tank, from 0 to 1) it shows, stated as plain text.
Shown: 0.75
